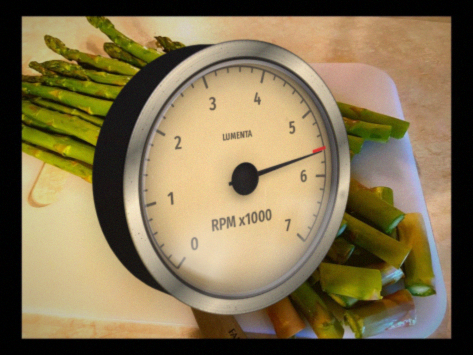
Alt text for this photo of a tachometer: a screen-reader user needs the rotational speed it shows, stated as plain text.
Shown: 5600 rpm
